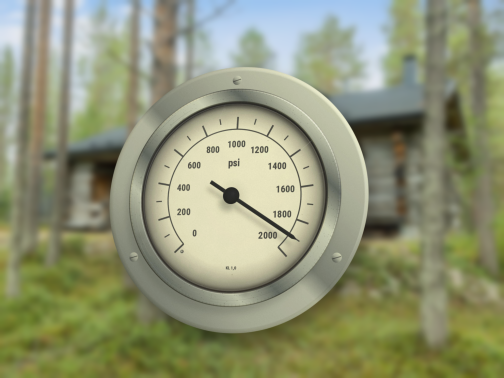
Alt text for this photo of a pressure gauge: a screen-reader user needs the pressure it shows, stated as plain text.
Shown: 1900 psi
